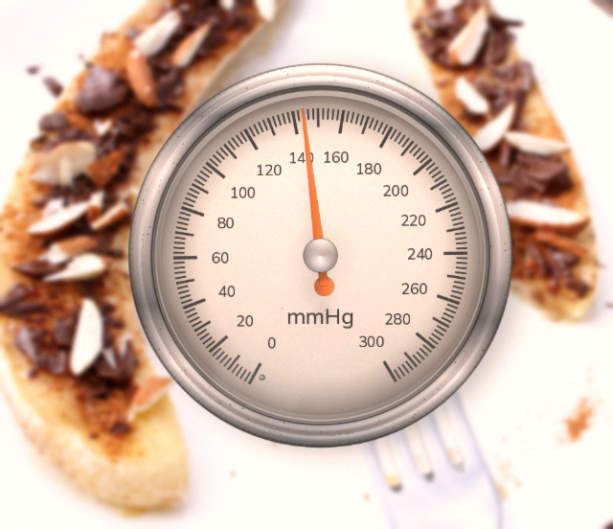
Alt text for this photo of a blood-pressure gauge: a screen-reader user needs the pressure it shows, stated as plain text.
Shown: 144 mmHg
